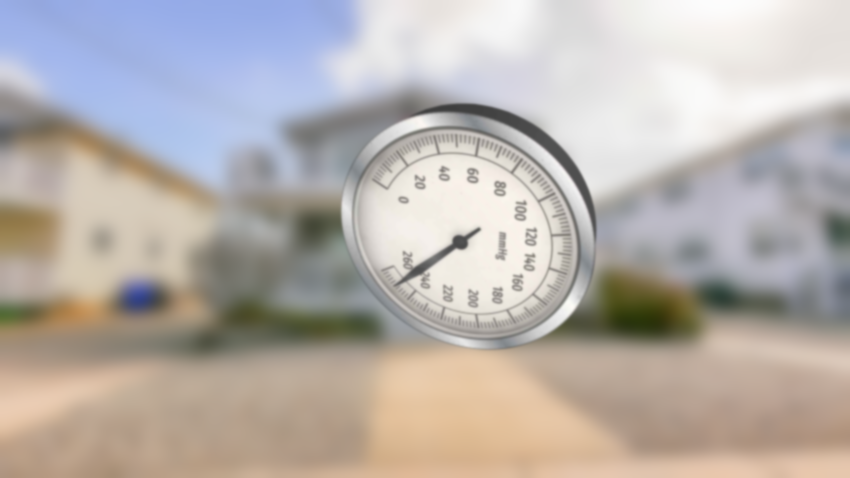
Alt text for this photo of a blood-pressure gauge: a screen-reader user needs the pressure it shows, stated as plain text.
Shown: 250 mmHg
